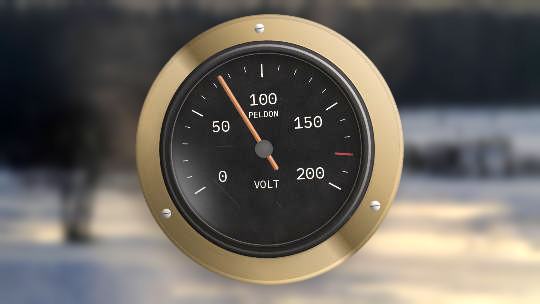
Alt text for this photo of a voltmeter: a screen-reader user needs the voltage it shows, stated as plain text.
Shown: 75 V
